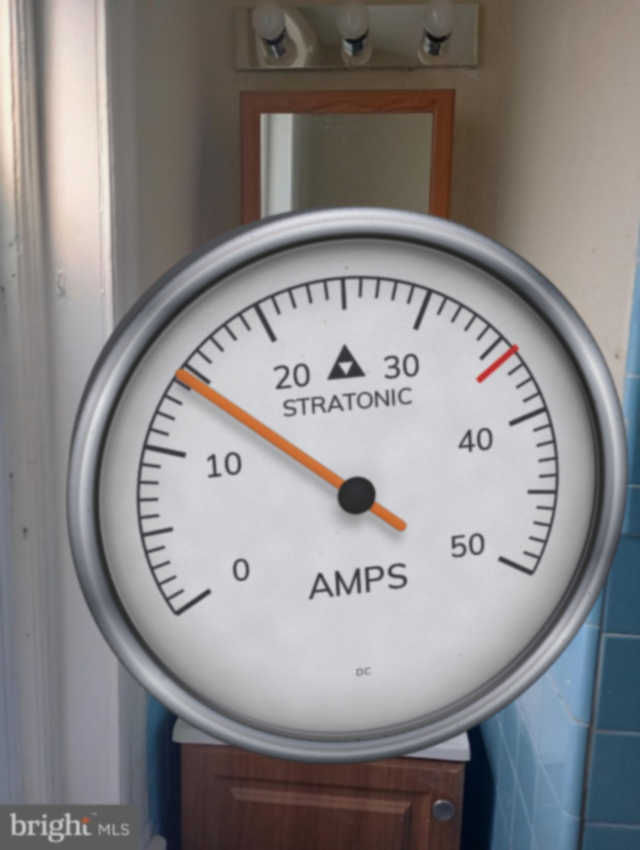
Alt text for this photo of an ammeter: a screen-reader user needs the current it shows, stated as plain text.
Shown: 14.5 A
